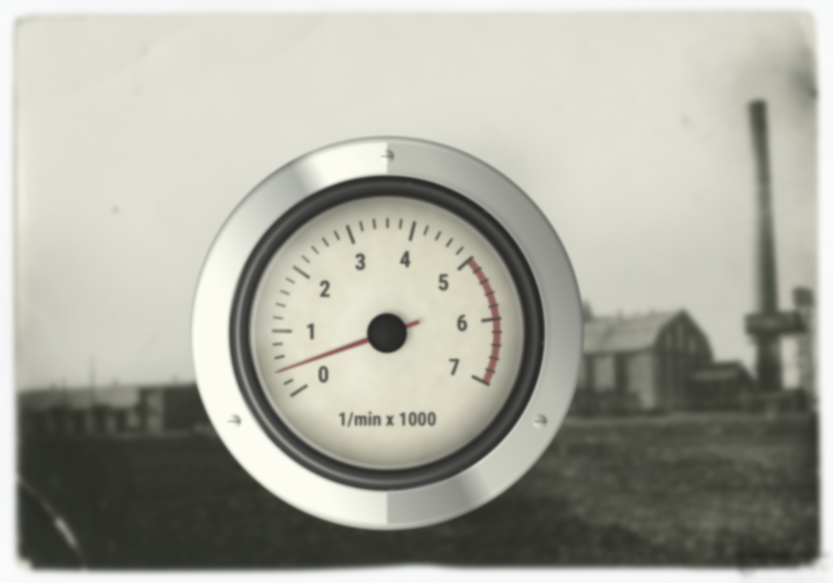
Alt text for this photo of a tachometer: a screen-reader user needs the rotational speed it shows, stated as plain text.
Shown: 400 rpm
